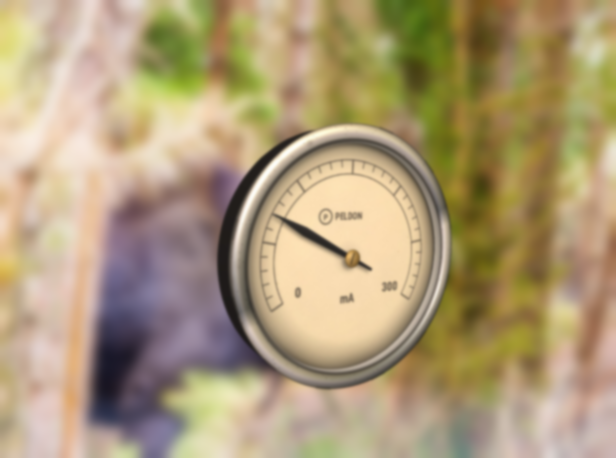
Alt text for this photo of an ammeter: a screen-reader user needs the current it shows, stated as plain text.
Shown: 70 mA
